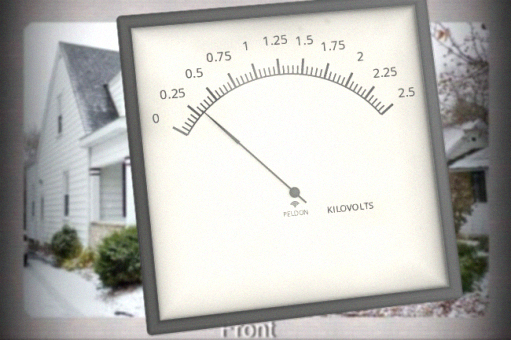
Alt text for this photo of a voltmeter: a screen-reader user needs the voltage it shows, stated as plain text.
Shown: 0.3 kV
